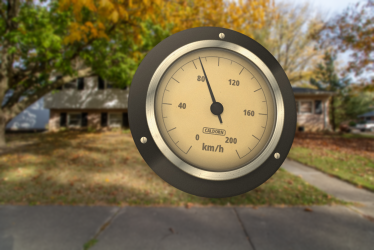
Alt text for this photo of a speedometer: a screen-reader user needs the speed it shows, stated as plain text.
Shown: 85 km/h
